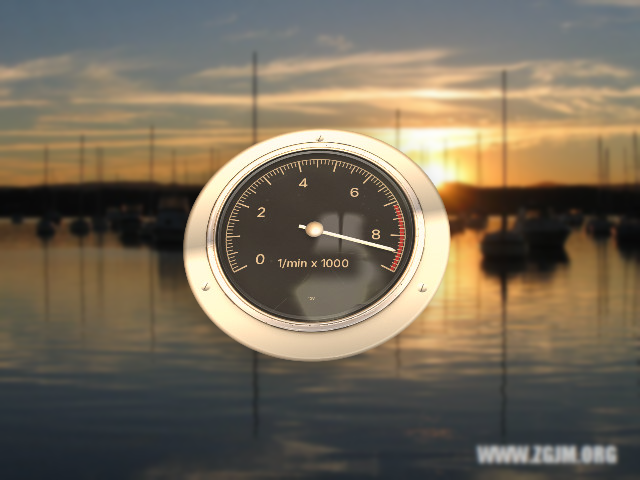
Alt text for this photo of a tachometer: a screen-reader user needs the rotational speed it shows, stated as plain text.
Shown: 8500 rpm
